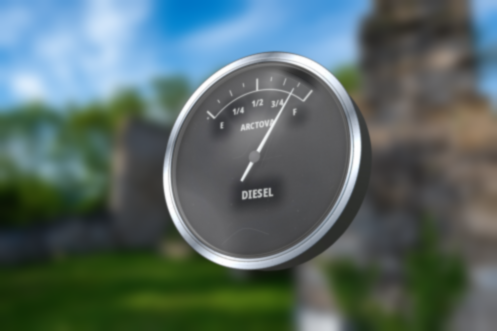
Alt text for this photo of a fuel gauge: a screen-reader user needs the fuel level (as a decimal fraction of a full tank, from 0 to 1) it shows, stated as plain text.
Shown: 0.875
